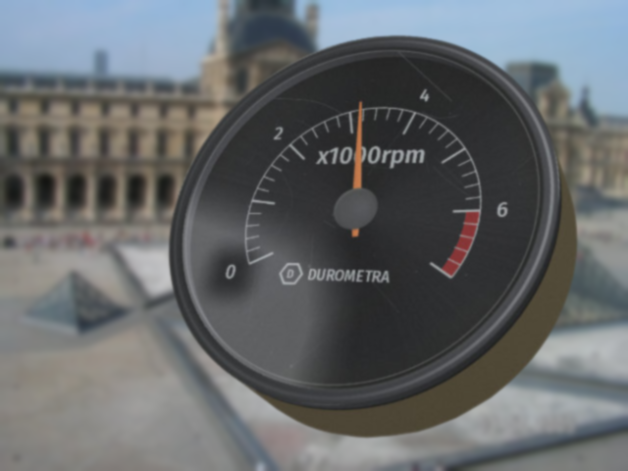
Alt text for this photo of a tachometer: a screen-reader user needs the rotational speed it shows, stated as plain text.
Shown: 3200 rpm
